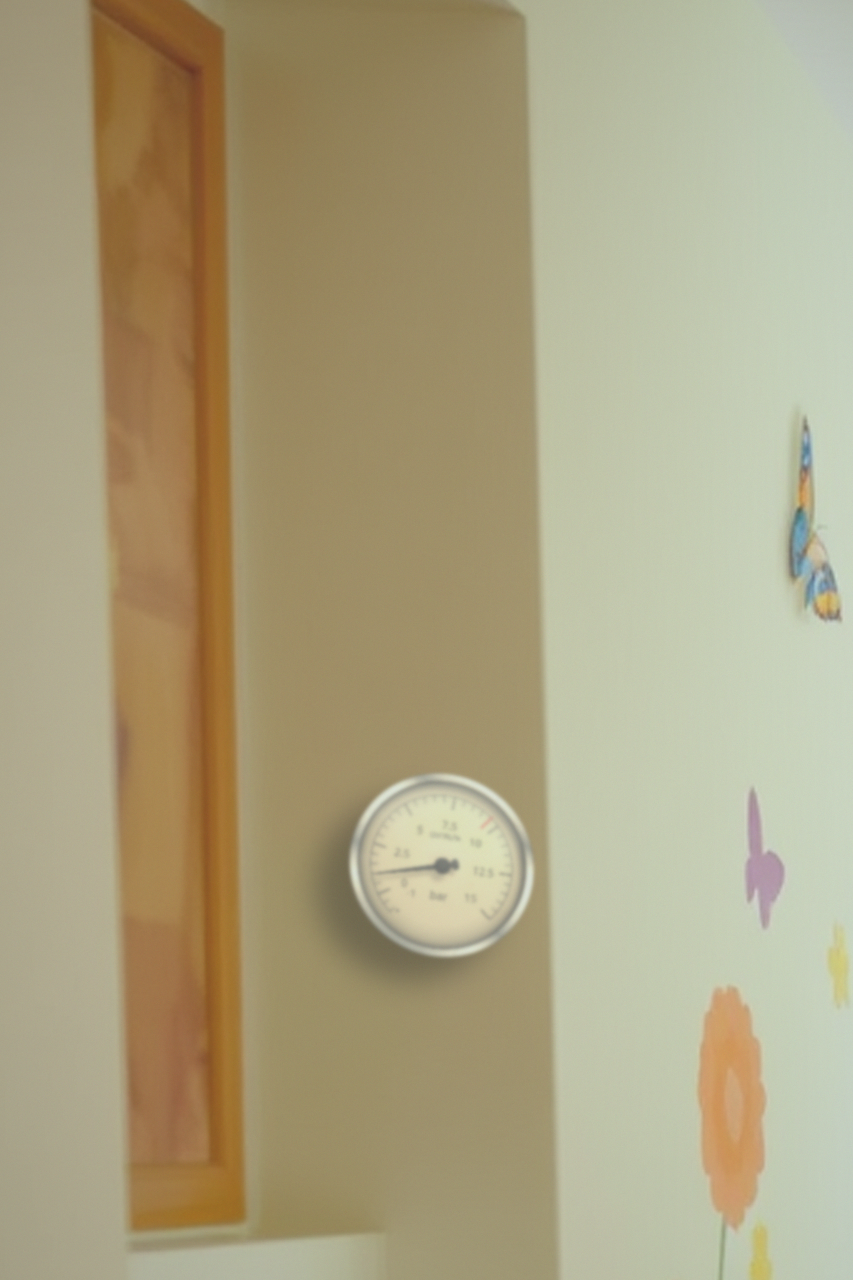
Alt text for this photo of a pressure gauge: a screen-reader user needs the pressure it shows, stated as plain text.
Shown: 1 bar
